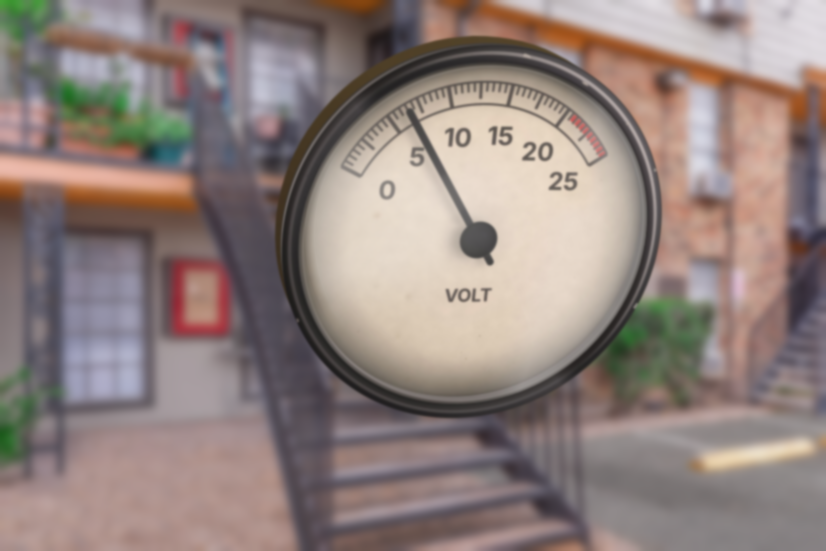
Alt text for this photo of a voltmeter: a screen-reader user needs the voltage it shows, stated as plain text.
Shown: 6.5 V
